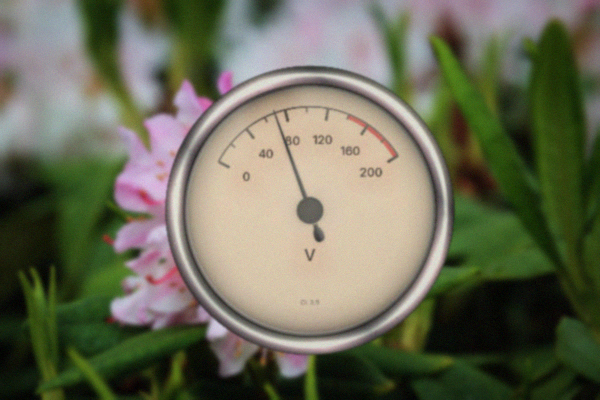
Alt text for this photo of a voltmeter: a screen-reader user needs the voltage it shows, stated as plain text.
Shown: 70 V
